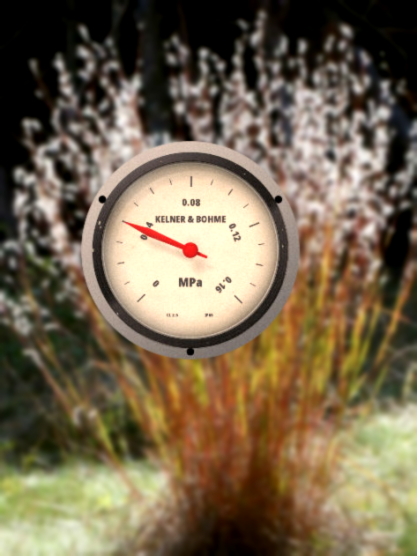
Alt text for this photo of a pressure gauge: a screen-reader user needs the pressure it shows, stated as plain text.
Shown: 0.04 MPa
